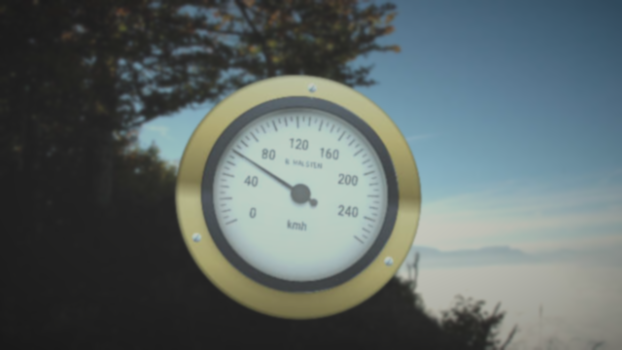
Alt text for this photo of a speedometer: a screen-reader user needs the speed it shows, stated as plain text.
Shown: 60 km/h
